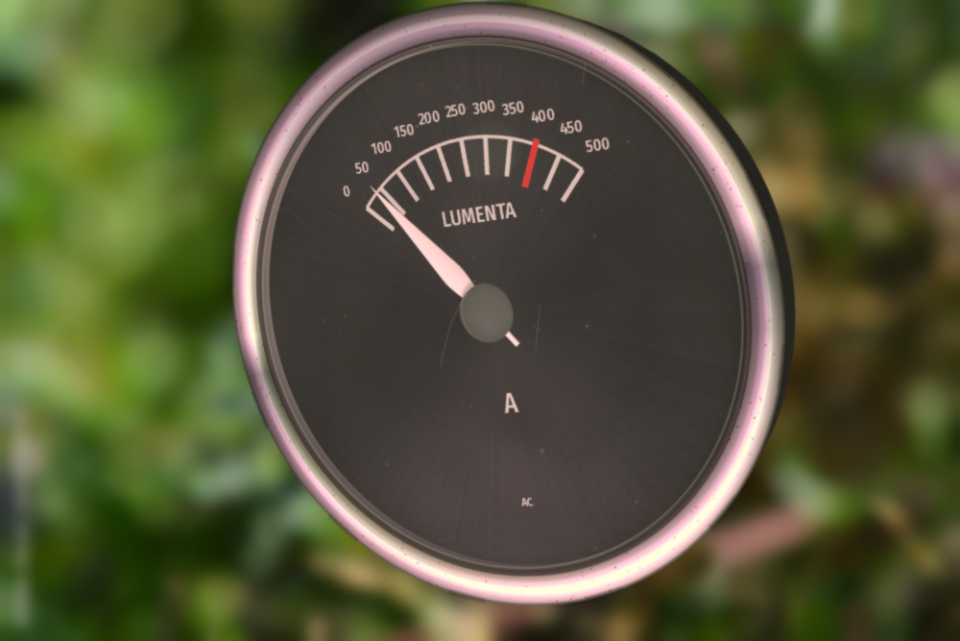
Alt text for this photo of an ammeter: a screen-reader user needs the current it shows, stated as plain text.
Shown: 50 A
